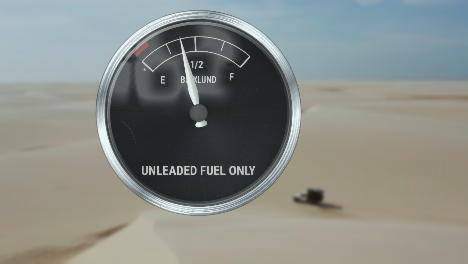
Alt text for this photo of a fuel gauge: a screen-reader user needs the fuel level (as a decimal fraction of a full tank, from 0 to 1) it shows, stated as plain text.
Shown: 0.375
